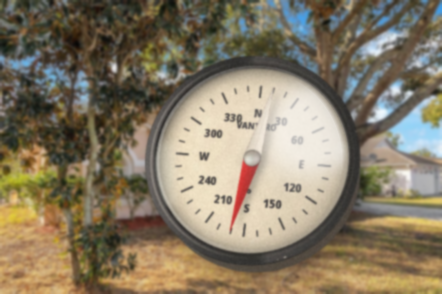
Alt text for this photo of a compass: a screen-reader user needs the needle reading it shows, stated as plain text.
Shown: 190 °
